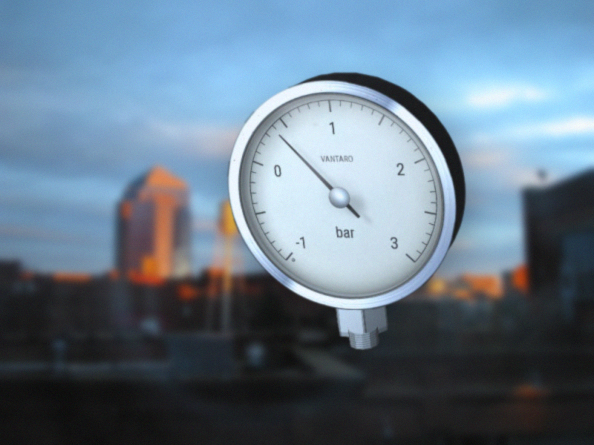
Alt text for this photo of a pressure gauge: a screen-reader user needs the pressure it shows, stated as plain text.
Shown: 0.4 bar
